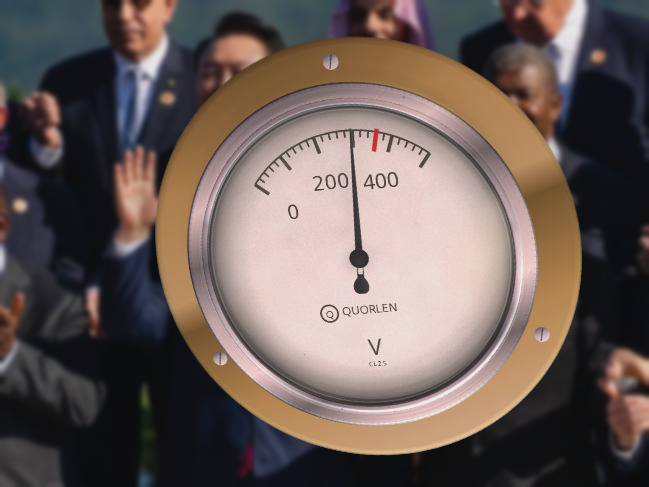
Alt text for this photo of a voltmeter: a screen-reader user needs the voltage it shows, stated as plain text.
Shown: 300 V
